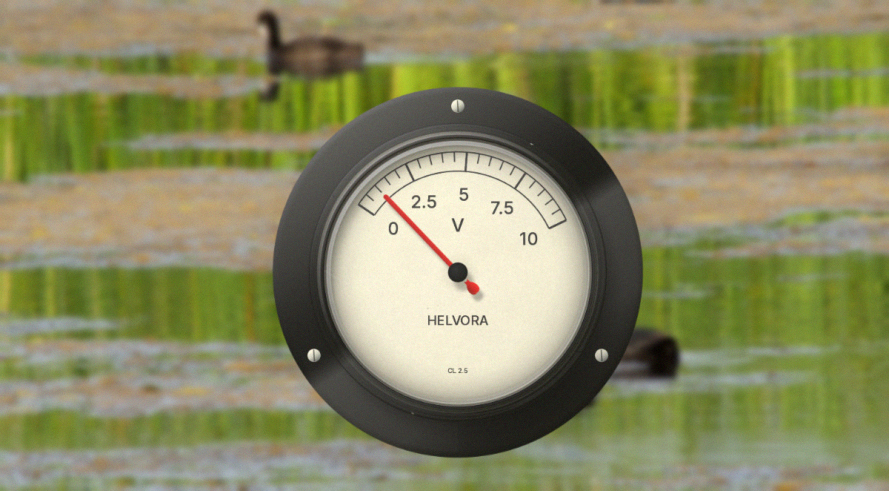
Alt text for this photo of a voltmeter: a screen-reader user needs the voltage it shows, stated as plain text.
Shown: 1 V
